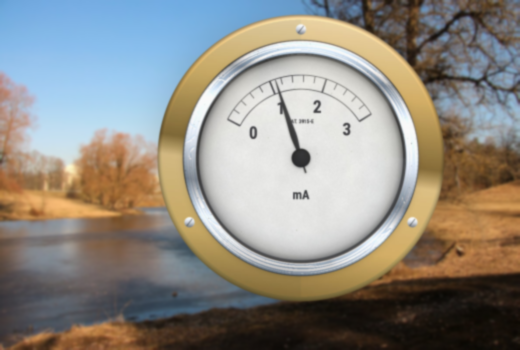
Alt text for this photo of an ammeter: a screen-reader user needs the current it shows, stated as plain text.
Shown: 1.1 mA
